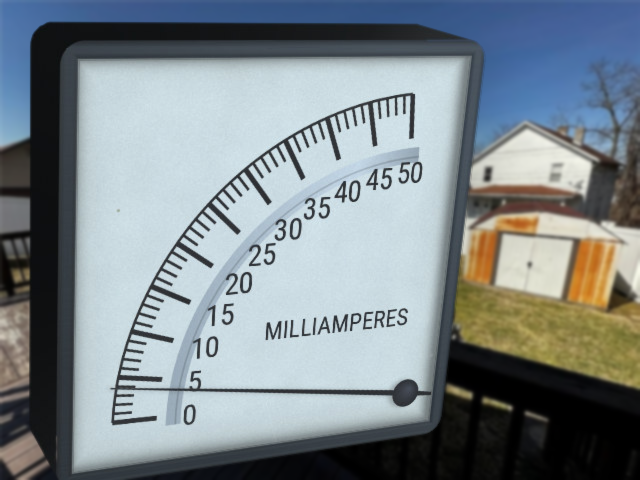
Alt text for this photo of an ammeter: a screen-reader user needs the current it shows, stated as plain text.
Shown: 4 mA
